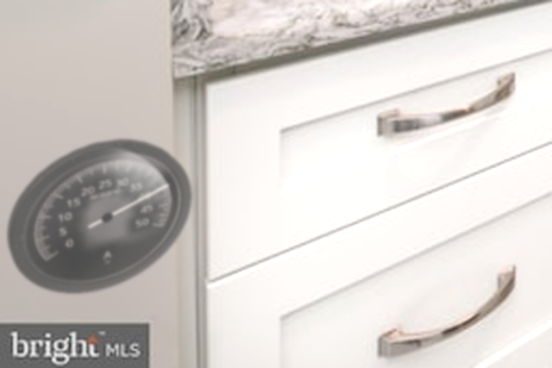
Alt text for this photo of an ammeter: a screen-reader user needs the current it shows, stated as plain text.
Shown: 40 A
